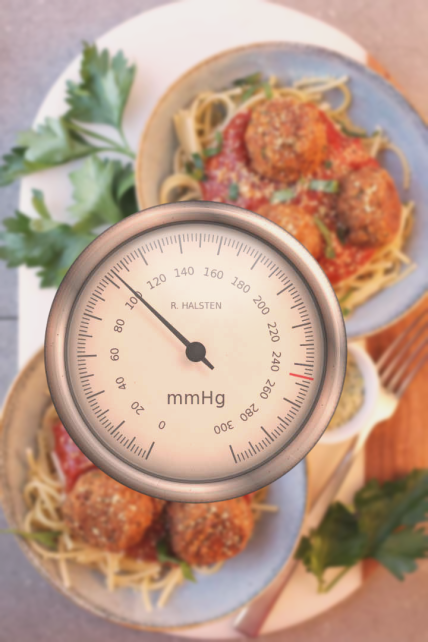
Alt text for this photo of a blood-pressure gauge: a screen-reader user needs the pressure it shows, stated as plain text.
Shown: 104 mmHg
